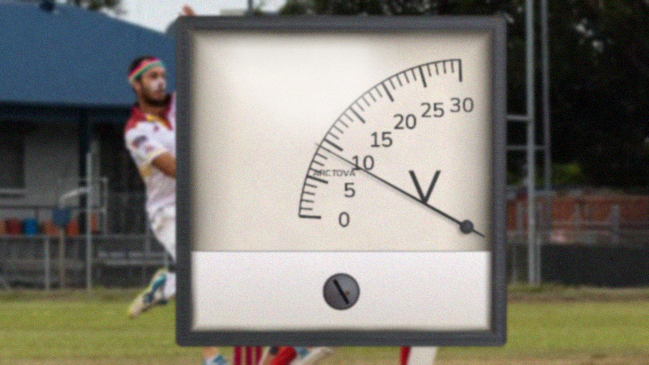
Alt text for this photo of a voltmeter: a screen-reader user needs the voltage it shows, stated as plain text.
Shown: 9 V
